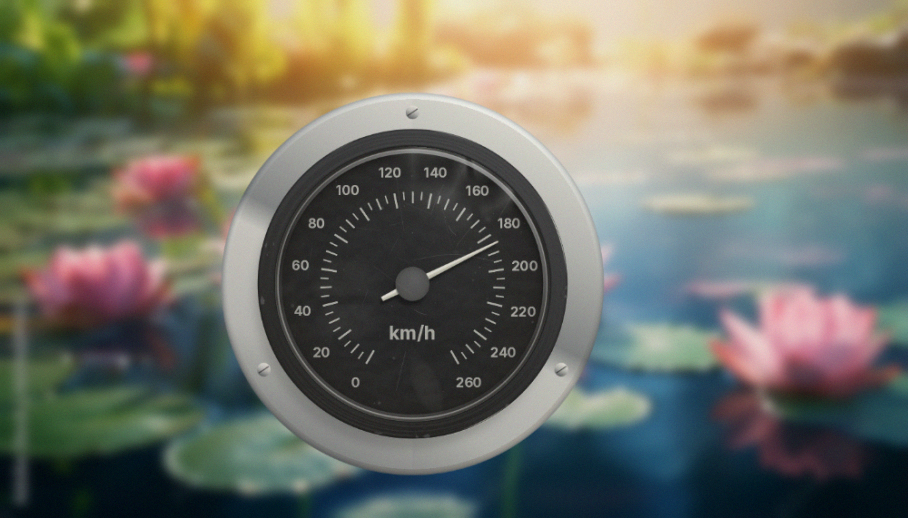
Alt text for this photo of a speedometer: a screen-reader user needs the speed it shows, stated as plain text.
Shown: 185 km/h
